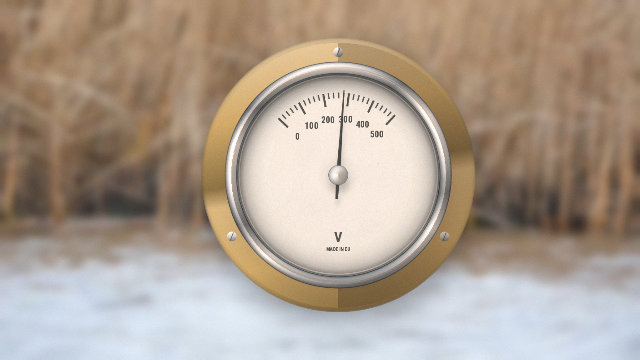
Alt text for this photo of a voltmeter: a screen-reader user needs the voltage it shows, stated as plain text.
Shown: 280 V
